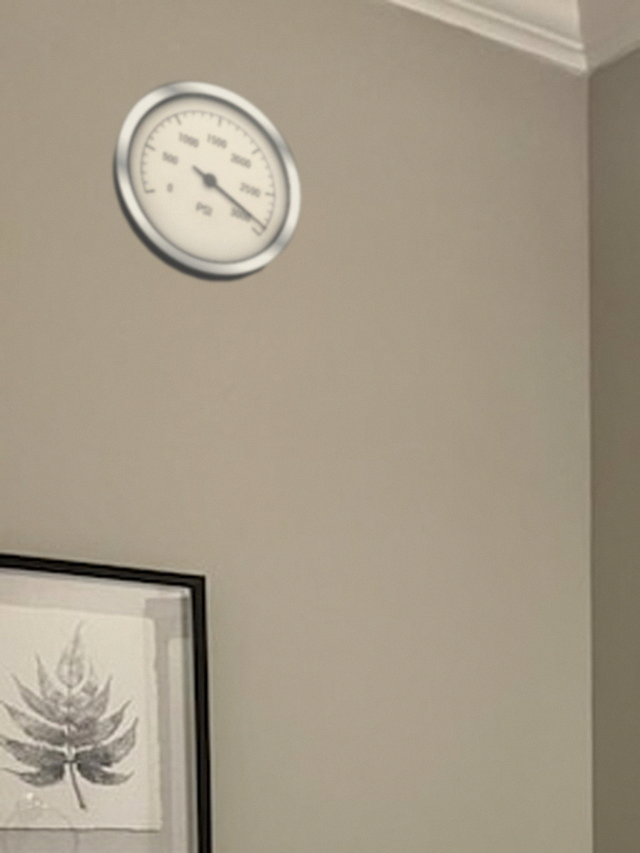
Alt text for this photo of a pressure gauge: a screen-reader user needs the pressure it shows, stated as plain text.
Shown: 2900 psi
